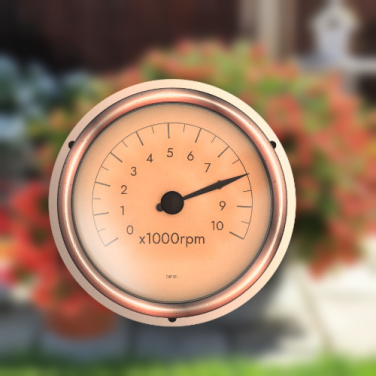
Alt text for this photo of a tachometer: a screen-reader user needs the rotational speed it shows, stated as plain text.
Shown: 8000 rpm
